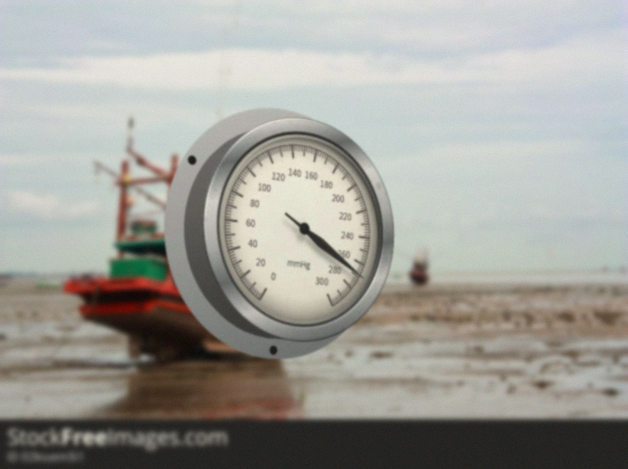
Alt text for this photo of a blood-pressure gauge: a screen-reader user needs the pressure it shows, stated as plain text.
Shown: 270 mmHg
